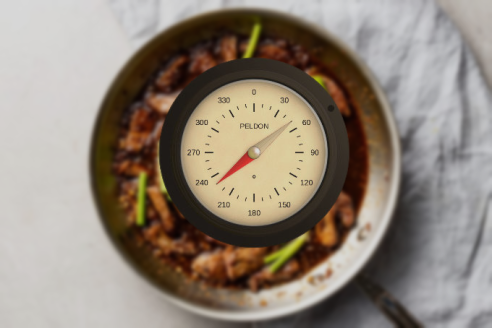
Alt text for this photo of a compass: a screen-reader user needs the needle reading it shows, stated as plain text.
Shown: 230 °
